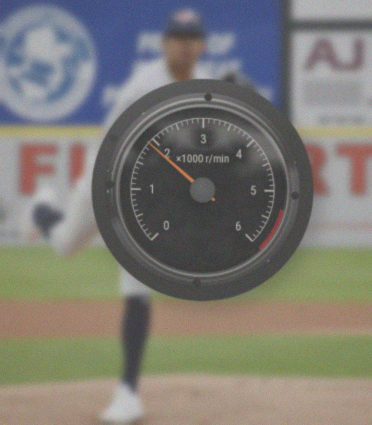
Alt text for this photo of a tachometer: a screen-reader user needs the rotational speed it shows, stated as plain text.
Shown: 1900 rpm
